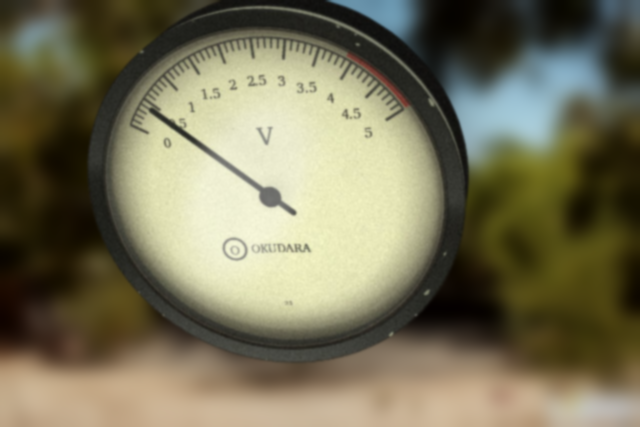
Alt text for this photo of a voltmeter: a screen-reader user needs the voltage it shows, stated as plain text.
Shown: 0.5 V
